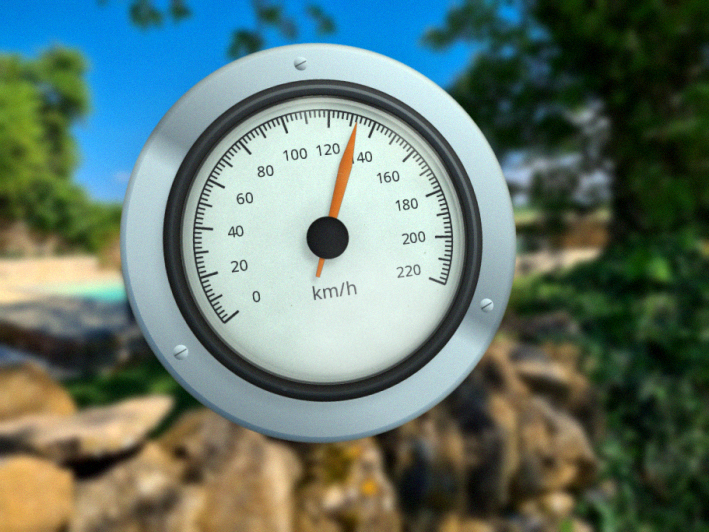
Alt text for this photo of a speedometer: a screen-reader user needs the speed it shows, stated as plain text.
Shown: 132 km/h
